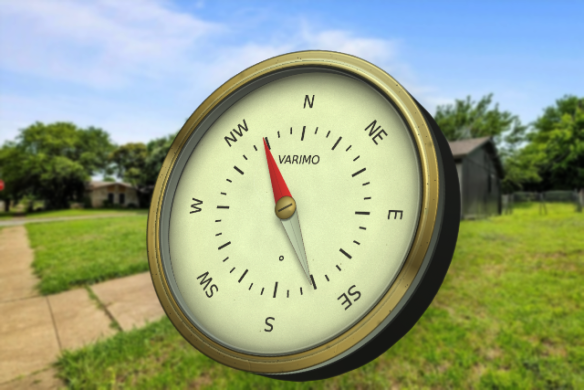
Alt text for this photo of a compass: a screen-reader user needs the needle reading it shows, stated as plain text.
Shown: 330 °
